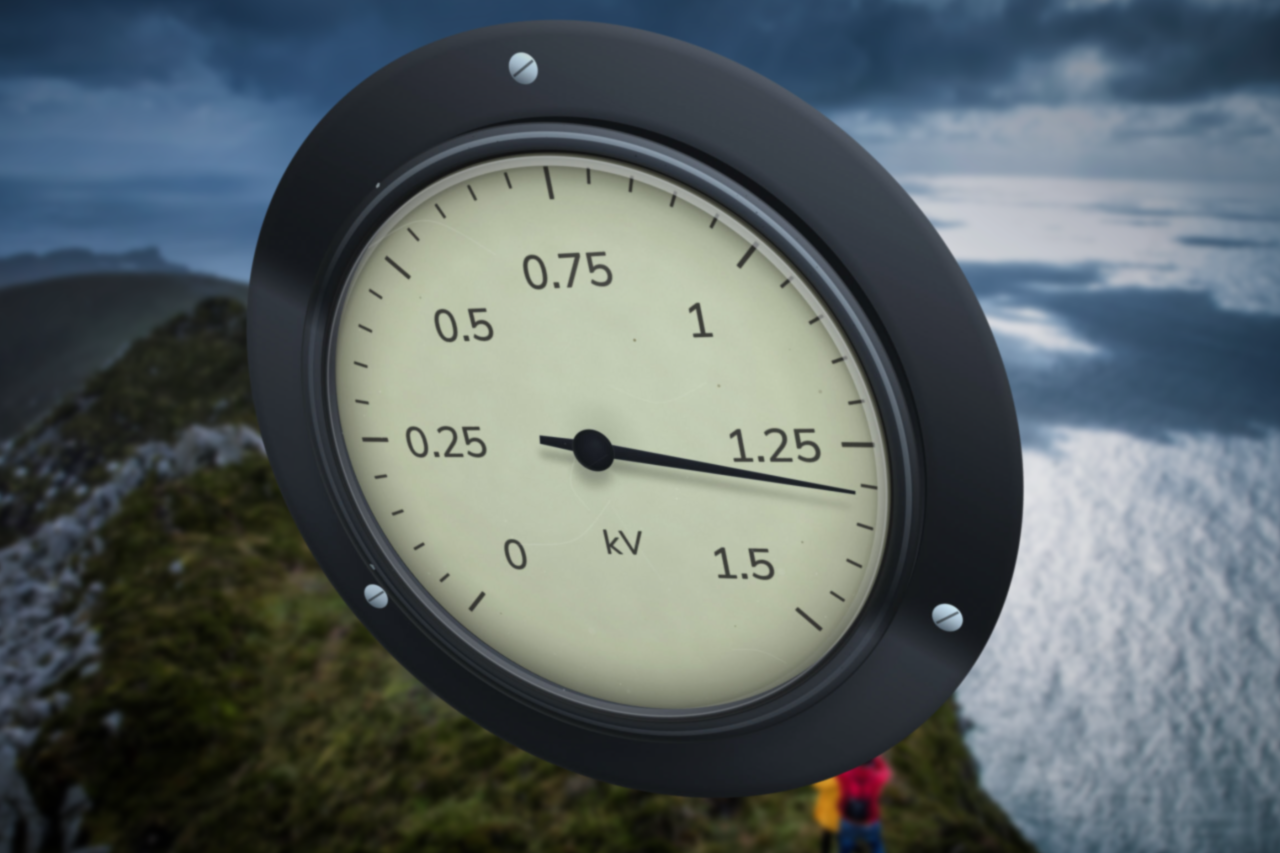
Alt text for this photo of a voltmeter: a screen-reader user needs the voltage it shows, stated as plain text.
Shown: 1.3 kV
